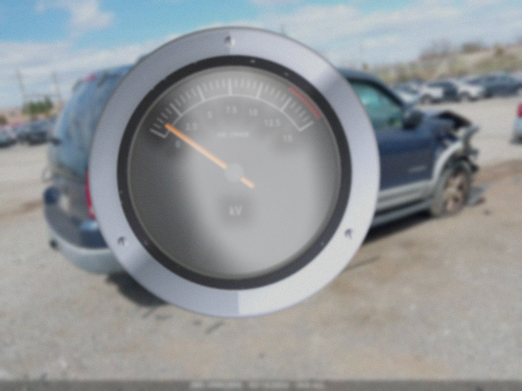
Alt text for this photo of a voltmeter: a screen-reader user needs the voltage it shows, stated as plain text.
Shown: 1 kV
